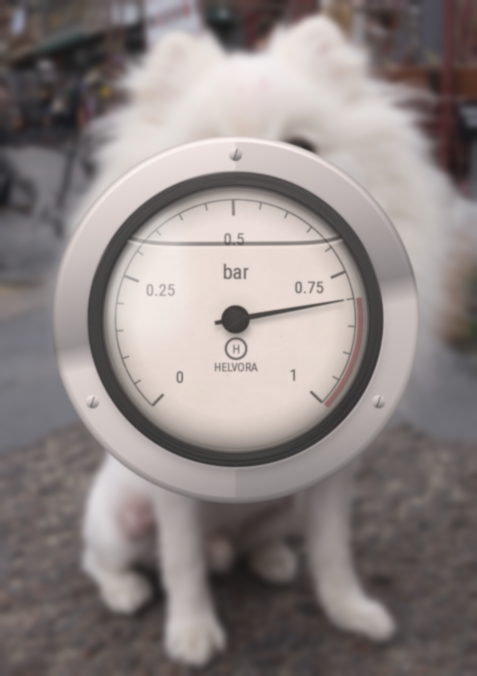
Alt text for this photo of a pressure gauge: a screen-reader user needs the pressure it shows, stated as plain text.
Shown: 0.8 bar
